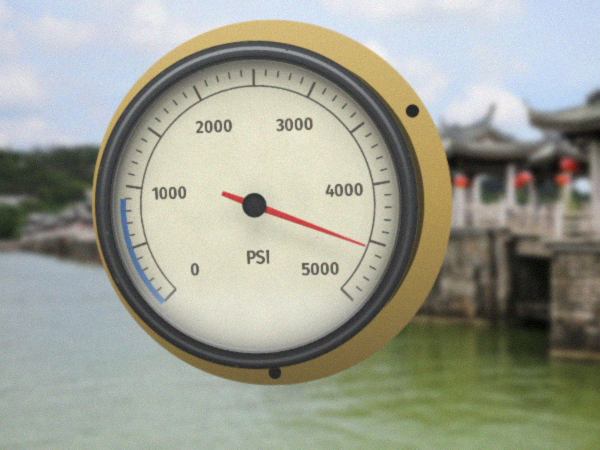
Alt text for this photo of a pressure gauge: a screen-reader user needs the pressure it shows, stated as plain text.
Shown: 4550 psi
